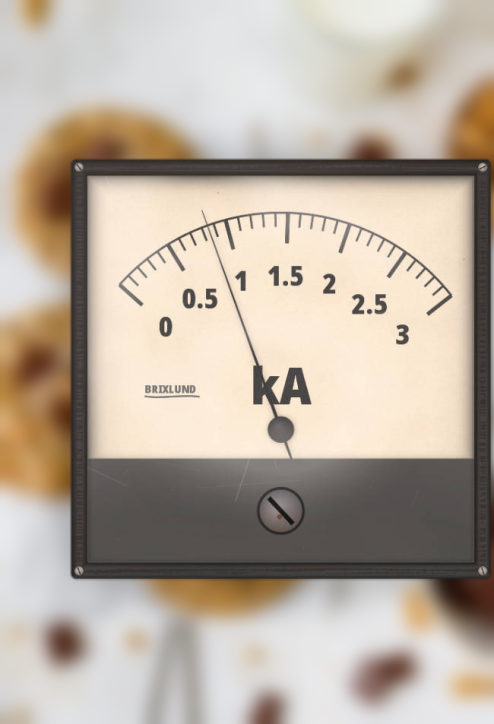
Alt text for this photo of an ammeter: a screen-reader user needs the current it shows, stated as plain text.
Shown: 0.85 kA
